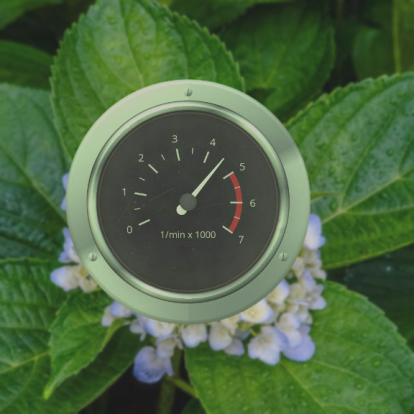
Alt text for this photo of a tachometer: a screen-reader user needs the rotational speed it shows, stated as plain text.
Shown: 4500 rpm
